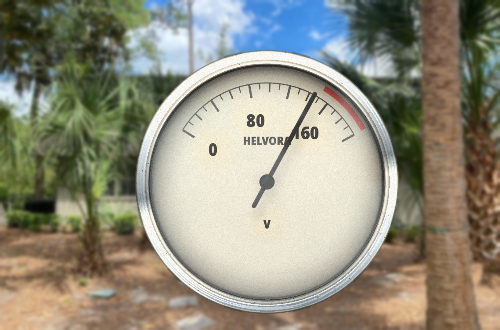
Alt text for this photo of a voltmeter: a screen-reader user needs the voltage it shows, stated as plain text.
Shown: 145 V
